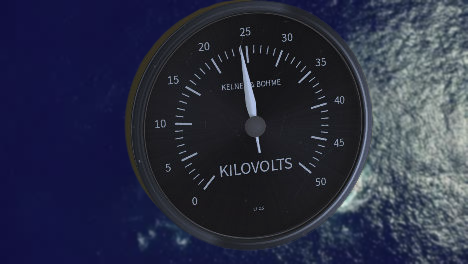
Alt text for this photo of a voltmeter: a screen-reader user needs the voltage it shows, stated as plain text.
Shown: 24 kV
